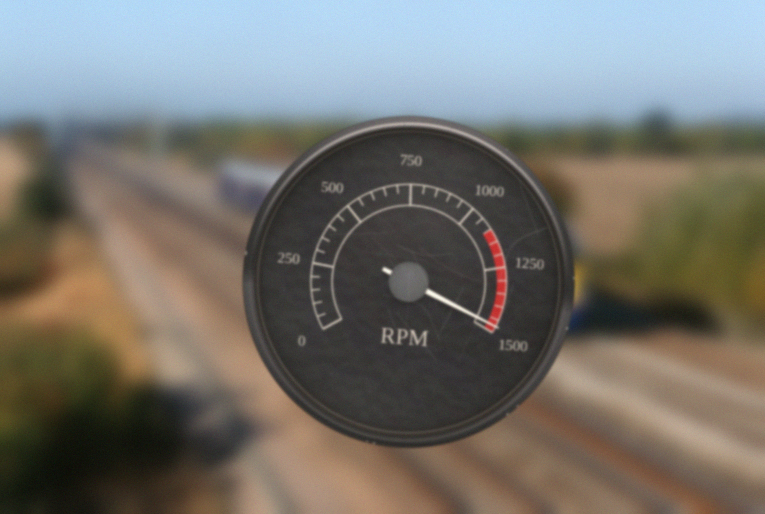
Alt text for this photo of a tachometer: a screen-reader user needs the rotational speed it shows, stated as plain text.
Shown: 1475 rpm
